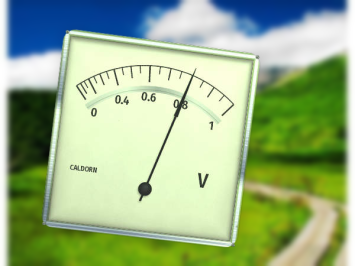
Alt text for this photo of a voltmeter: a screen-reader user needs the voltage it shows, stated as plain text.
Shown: 0.8 V
